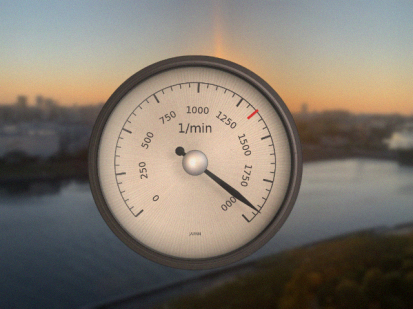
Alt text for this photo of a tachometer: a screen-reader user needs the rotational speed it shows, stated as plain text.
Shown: 1925 rpm
